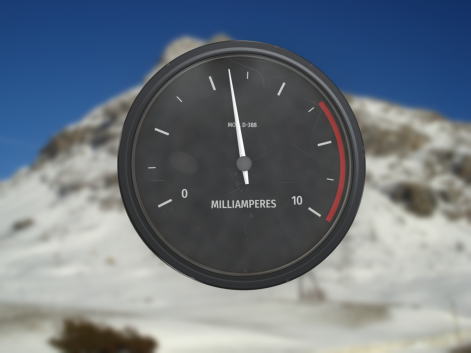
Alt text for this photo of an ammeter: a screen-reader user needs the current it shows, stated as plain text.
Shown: 4.5 mA
